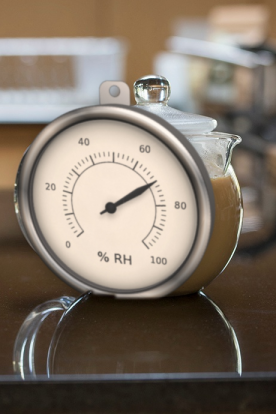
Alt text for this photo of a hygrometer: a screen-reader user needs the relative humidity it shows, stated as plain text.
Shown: 70 %
